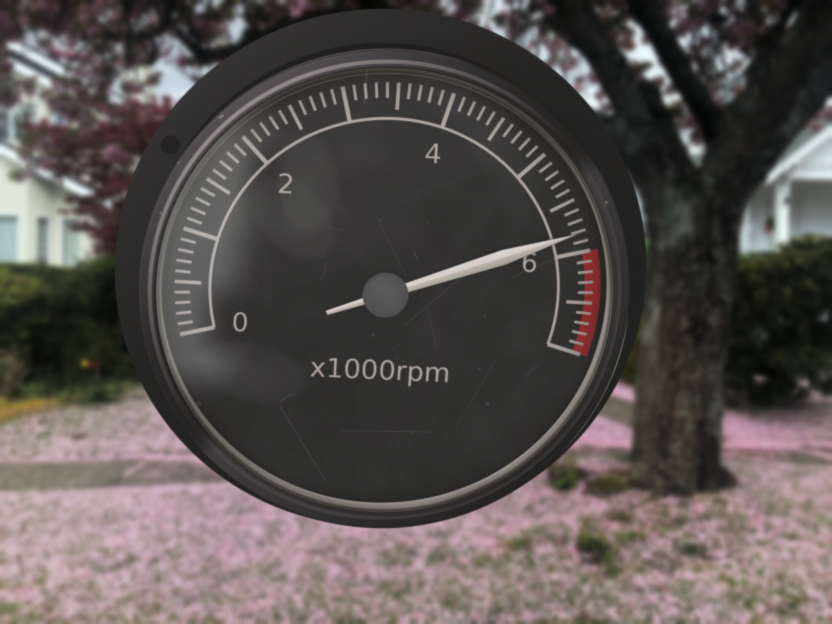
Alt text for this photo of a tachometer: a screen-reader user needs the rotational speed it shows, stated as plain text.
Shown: 5800 rpm
